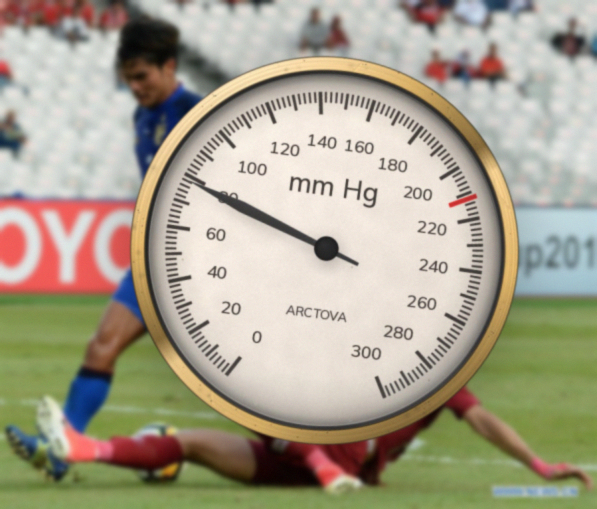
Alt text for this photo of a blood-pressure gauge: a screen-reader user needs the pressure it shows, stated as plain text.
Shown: 78 mmHg
